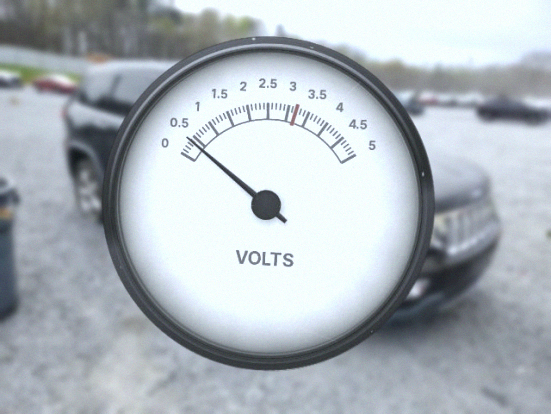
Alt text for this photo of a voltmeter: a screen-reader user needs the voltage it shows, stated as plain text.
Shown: 0.4 V
